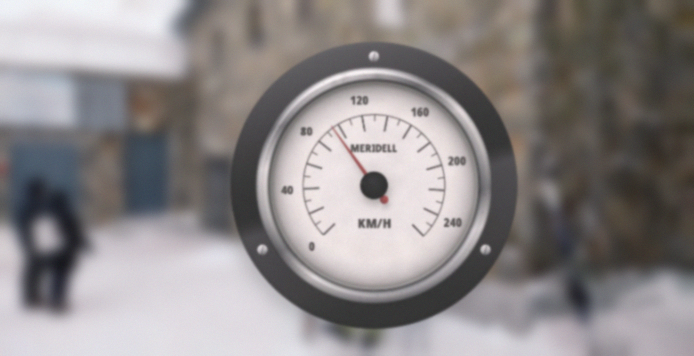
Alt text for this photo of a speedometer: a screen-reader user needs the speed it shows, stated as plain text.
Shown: 95 km/h
